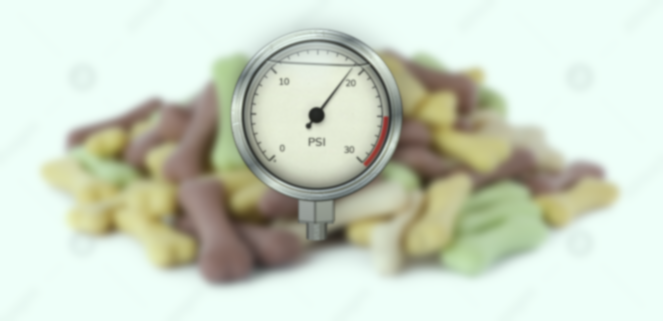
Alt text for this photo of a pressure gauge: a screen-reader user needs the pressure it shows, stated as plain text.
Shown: 19 psi
